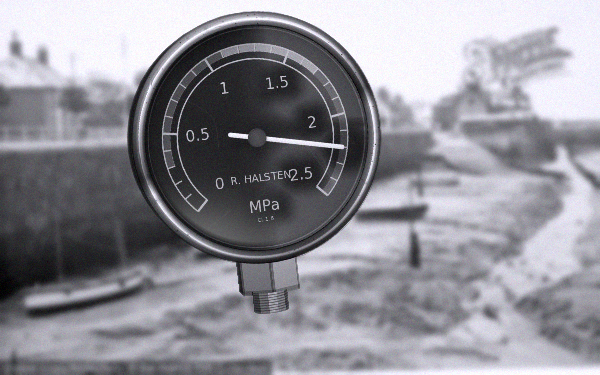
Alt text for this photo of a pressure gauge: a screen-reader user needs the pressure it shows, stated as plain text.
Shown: 2.2 MPa
